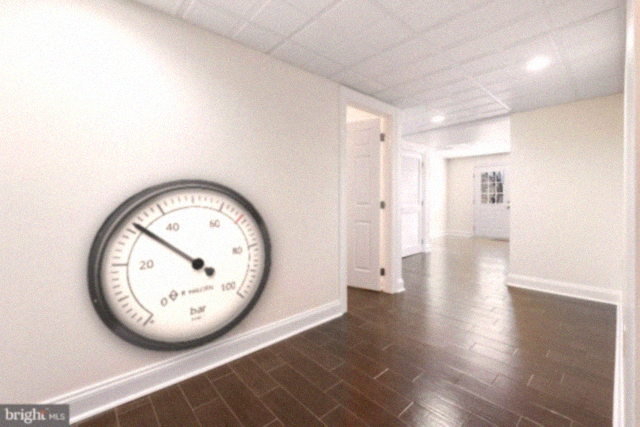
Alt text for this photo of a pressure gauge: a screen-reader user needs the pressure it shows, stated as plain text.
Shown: 32 bar
